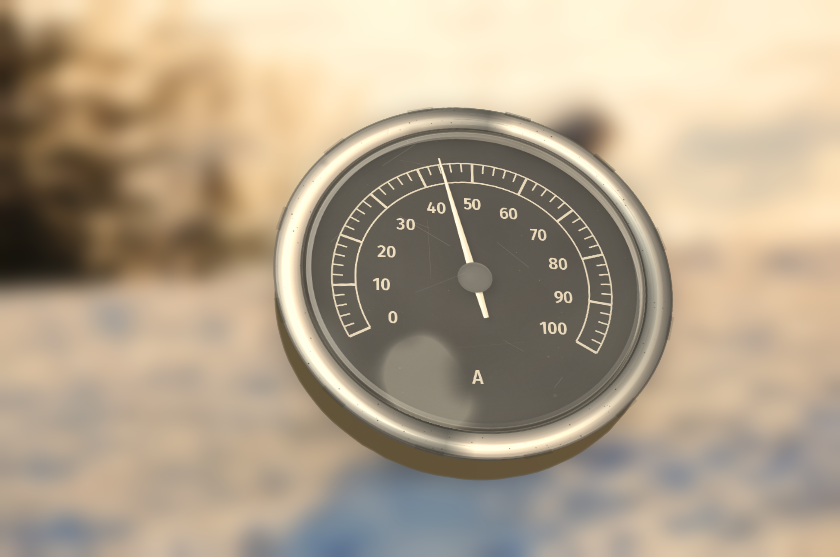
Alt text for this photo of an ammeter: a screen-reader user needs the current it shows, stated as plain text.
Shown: 44 A
